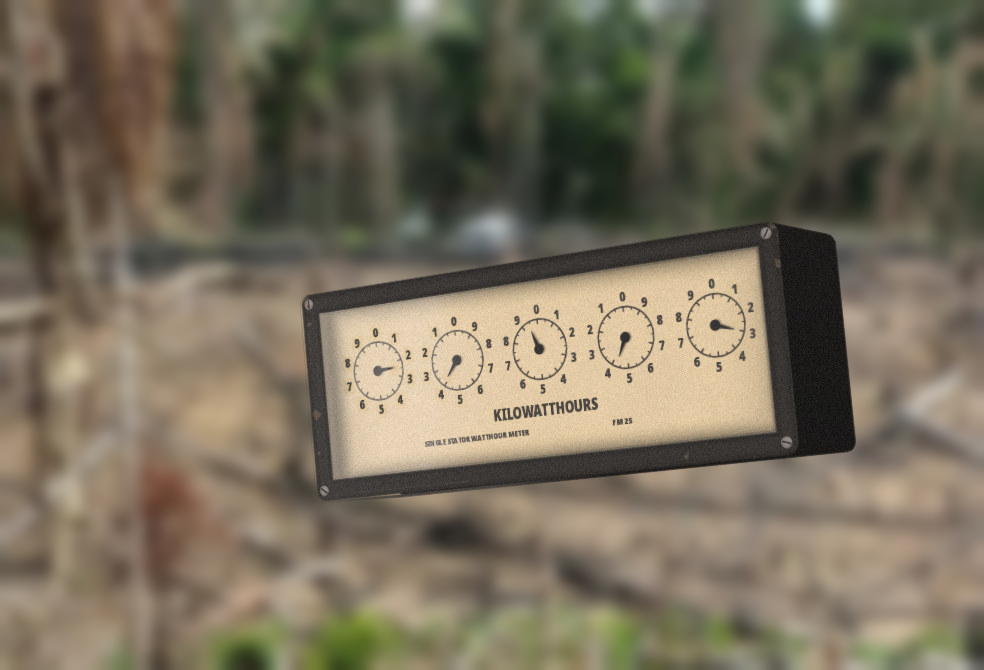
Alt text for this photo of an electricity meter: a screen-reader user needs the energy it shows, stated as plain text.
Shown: 23943 kWh
